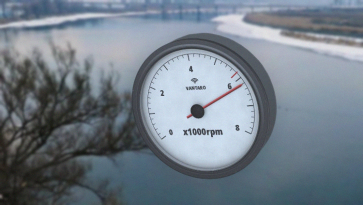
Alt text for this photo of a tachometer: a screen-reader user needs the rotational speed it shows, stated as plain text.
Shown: 6200 rpm
